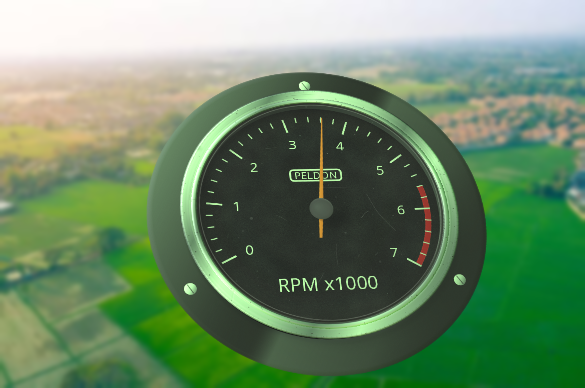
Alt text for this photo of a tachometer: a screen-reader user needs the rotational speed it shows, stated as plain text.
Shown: 3600 rpm
